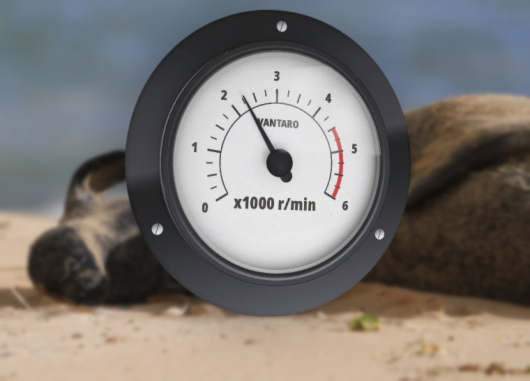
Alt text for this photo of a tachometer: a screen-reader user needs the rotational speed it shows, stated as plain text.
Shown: 2250 rpm
